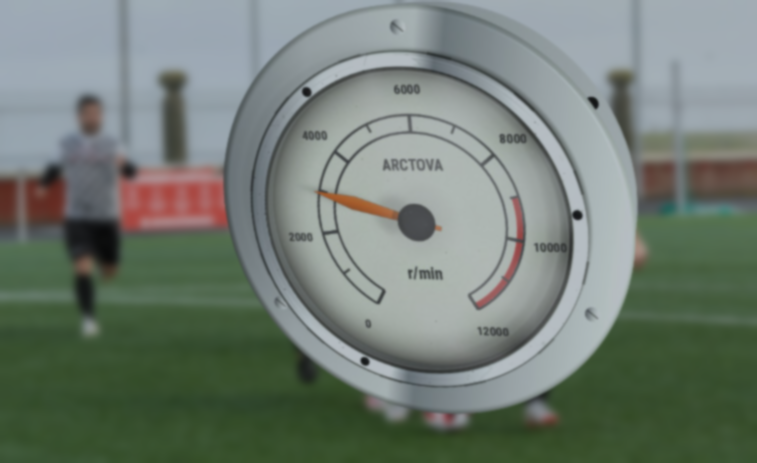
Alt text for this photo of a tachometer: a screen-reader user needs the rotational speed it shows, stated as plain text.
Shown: 3000 rpm
